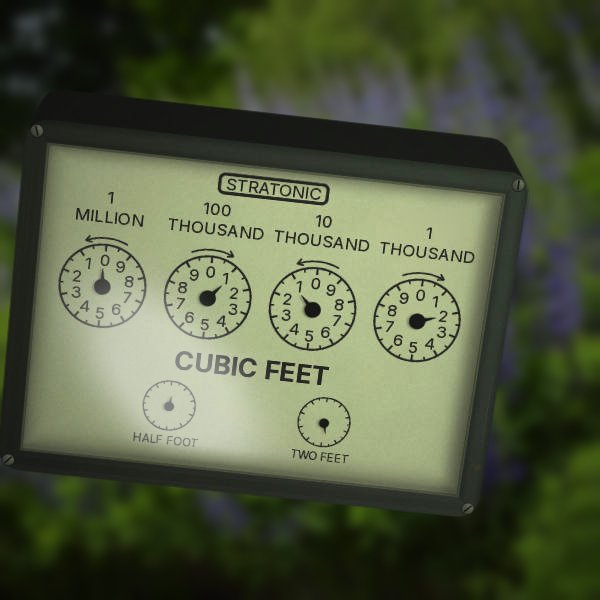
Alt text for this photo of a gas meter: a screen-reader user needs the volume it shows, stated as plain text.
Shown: 11200 ft³
